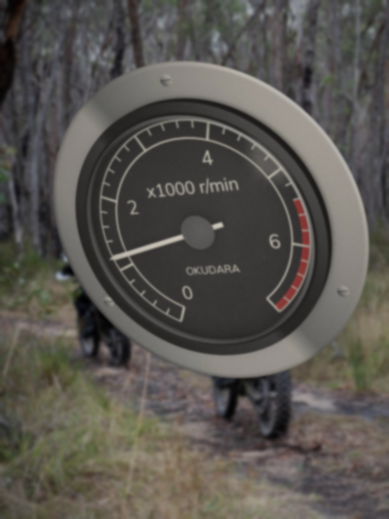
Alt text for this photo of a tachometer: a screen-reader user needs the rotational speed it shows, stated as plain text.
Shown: 1200 rpm
